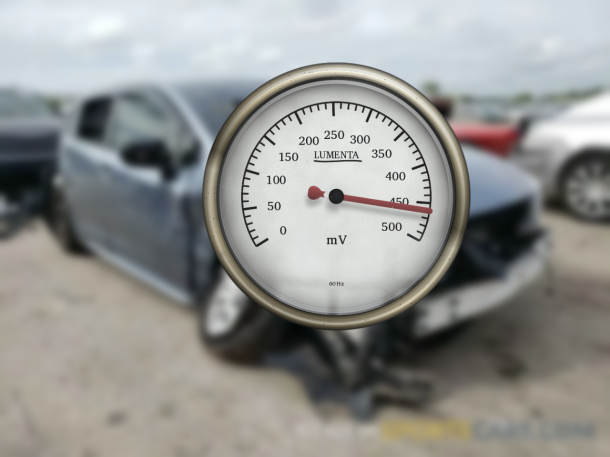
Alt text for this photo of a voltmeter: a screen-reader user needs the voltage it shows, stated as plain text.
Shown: 460 mV
